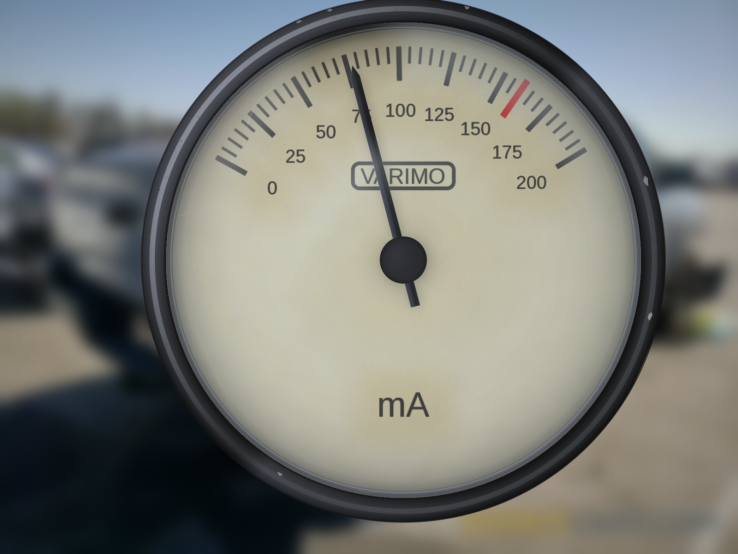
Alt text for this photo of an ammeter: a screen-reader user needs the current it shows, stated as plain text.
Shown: 77.5 mA
